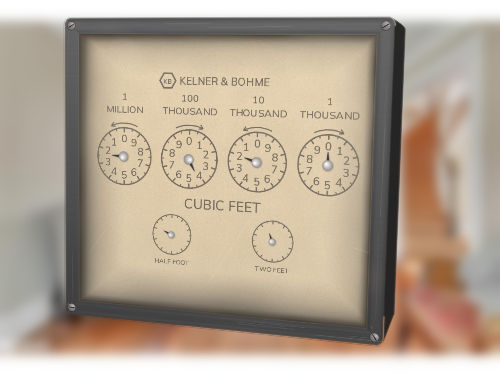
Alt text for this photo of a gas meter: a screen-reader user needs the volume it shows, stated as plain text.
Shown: 242000 ft³
